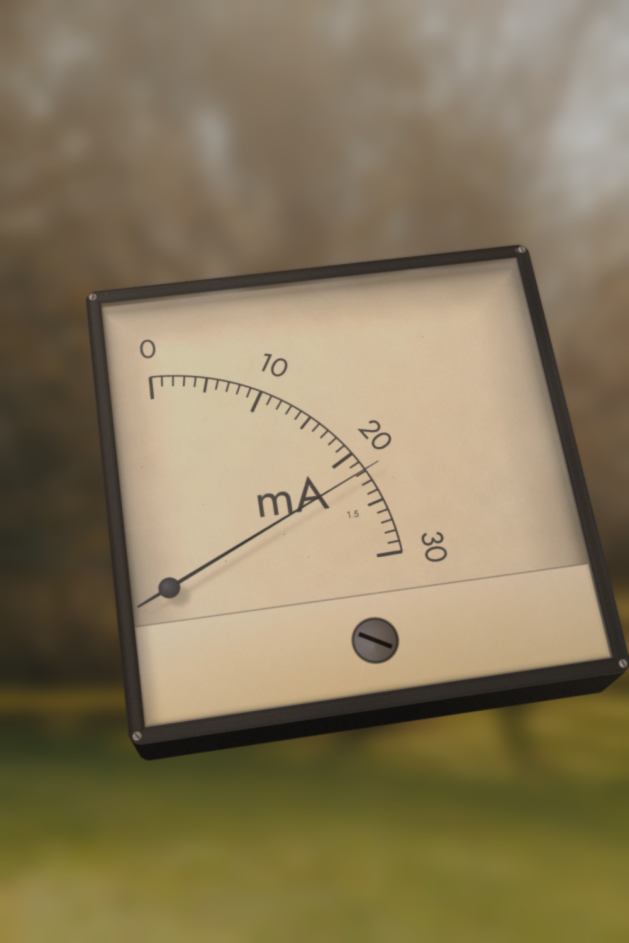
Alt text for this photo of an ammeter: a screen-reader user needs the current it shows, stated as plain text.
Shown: 22 mA
